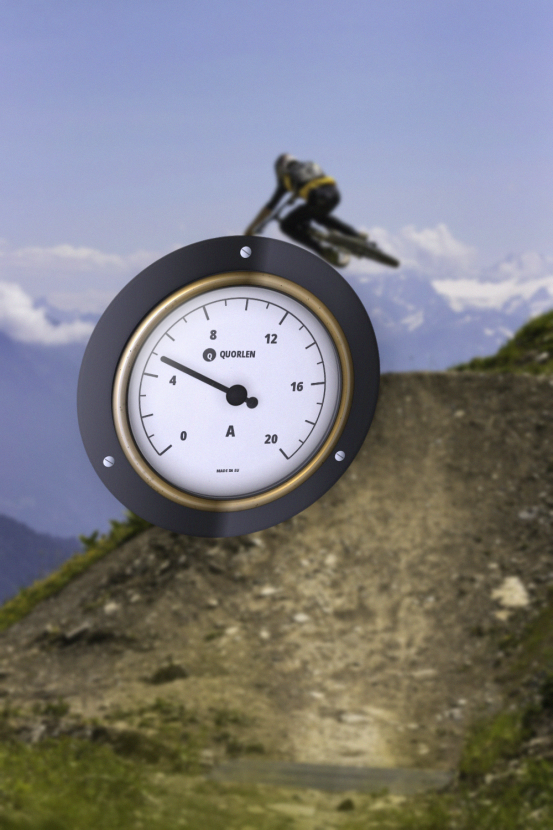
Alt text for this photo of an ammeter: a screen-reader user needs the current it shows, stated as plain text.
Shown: 5 A
